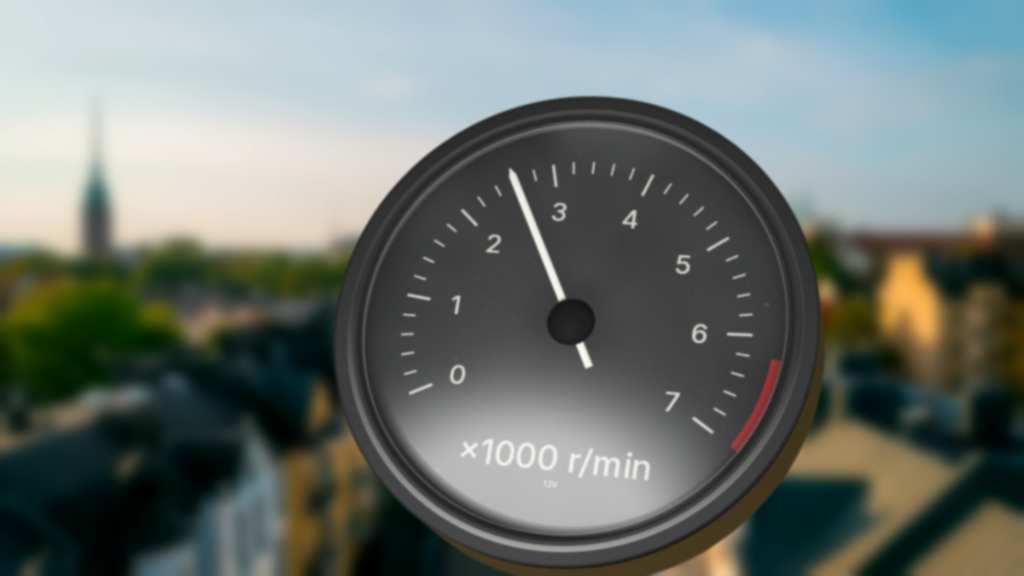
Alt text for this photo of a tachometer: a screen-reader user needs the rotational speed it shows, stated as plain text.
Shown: 2600 rpm
